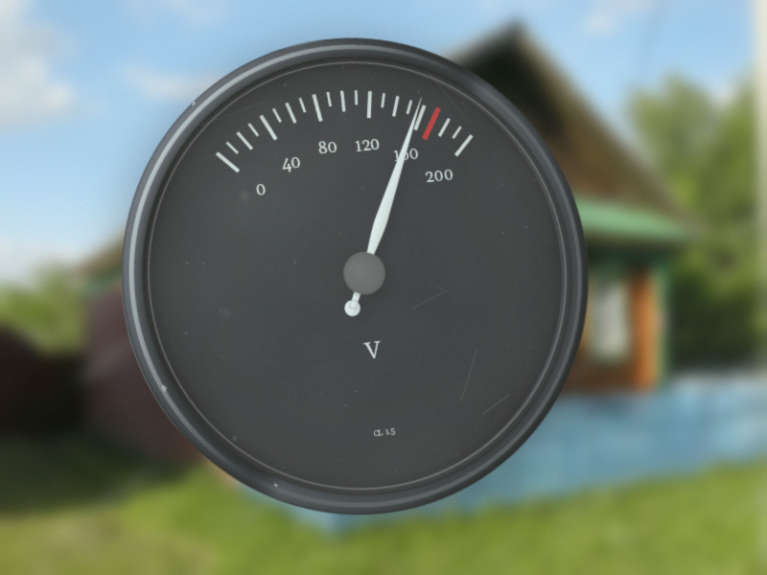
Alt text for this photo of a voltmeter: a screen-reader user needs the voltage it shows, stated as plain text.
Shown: 155 V
